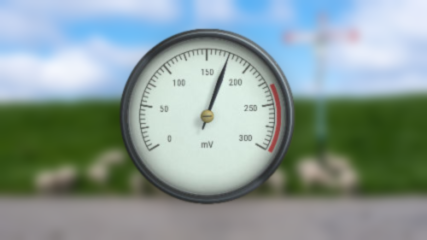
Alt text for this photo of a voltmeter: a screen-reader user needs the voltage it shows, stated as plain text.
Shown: 175 mV
